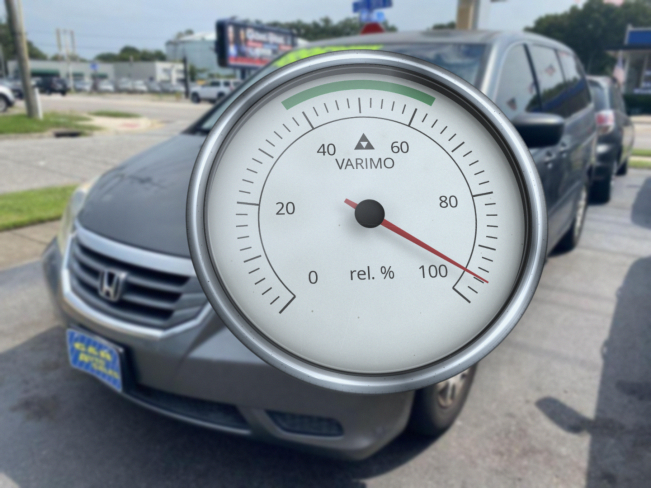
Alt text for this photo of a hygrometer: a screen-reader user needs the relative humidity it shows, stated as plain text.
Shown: 96 %
